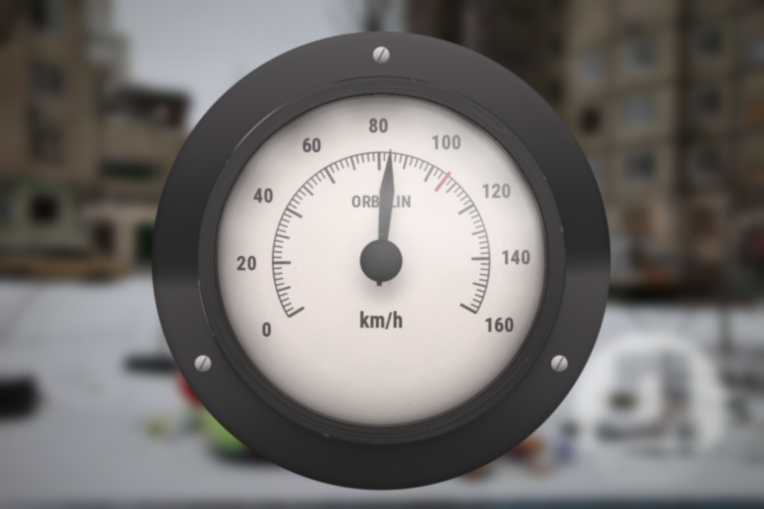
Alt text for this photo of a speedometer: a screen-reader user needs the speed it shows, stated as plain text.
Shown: 84 km/h
